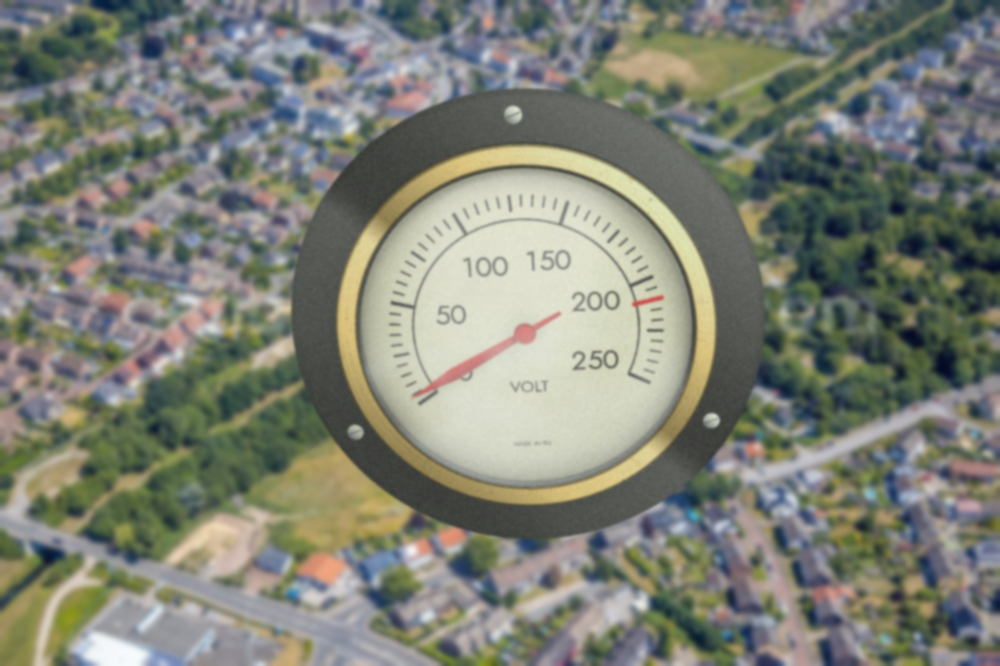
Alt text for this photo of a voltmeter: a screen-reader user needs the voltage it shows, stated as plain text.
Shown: 5 V
